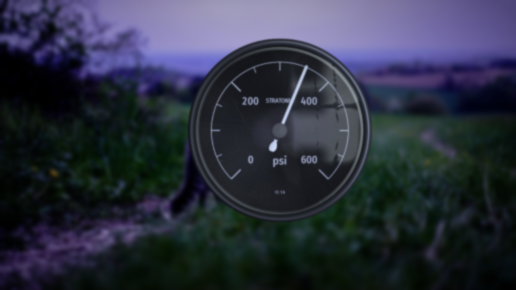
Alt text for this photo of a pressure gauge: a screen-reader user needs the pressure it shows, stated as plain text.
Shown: 350 psi
